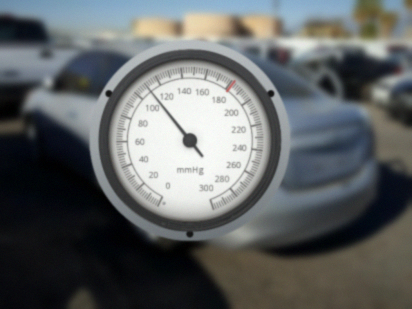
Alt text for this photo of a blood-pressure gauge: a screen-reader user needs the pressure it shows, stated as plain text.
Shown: 110 mmHg
